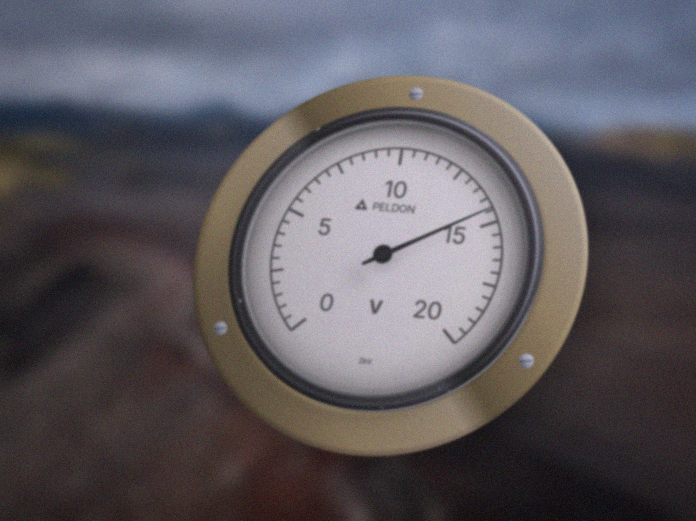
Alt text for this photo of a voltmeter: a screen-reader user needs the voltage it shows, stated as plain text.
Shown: 14.5 V
